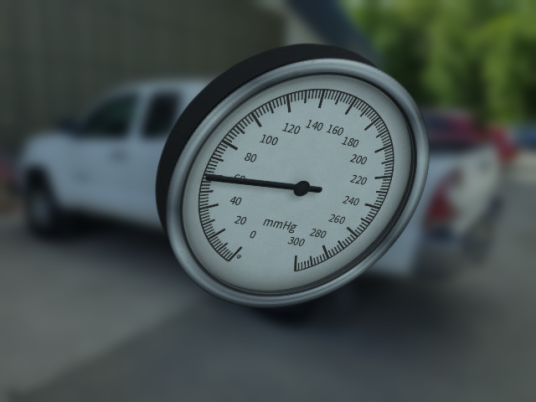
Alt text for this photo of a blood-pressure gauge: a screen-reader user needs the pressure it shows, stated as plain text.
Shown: 60 mmHg
